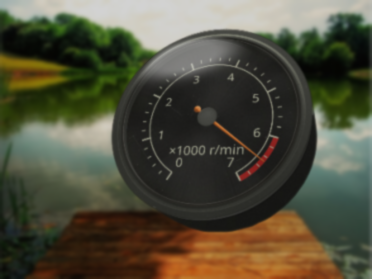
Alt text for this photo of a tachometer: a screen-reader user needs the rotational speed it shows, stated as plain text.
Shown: 6500 rpm
